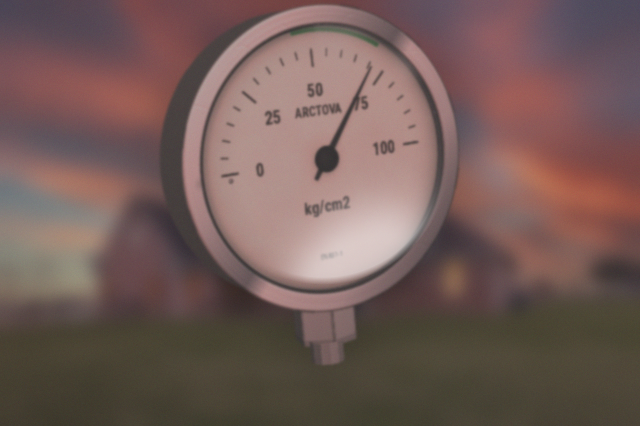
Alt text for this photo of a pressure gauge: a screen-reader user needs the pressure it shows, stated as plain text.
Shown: 70 kg/cm²
